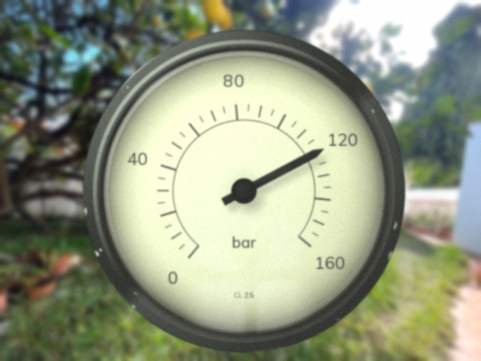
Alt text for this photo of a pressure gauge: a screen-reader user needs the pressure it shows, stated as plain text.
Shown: 120 bar
